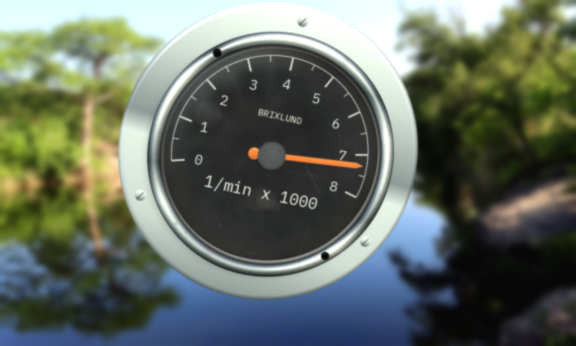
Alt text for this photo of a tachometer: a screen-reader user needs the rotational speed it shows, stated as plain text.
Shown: 7250 rpm
